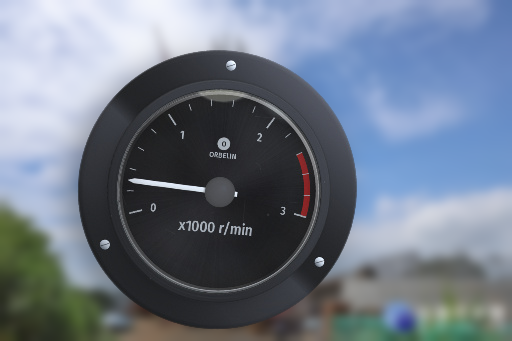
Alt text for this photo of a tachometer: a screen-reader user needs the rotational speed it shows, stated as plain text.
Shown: 300 rpm
